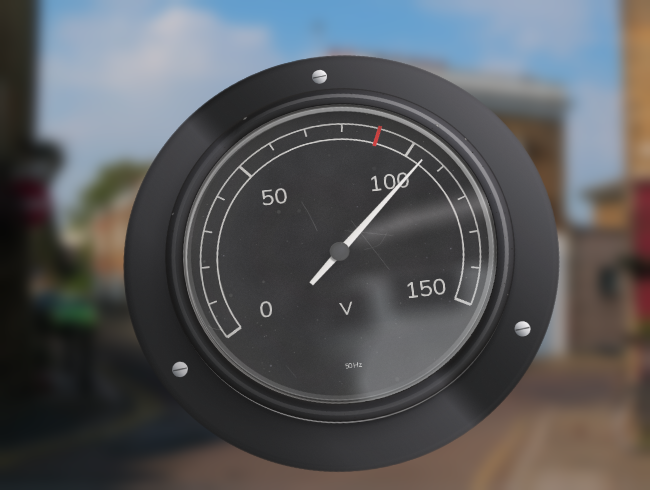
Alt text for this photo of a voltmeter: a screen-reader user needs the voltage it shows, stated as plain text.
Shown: 105 V
